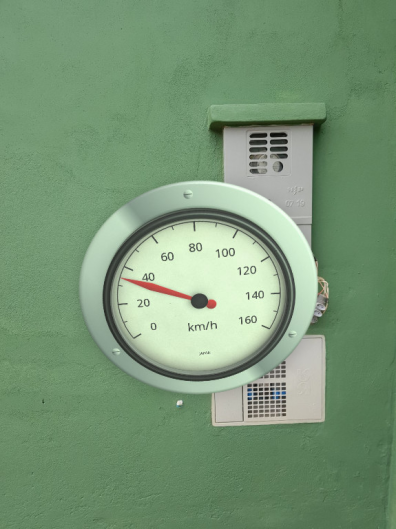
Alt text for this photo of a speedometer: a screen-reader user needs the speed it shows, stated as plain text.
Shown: 35 km/h
